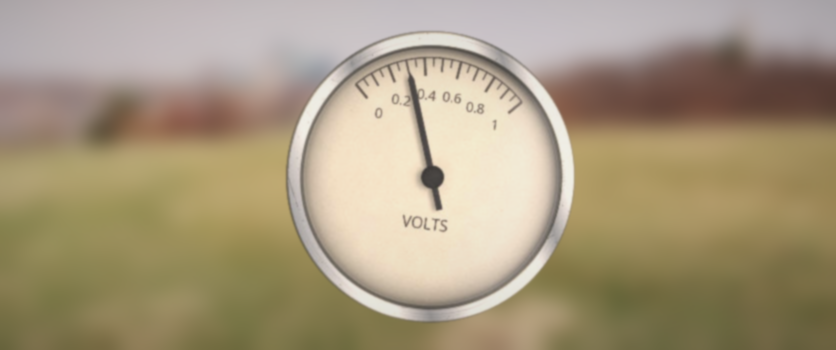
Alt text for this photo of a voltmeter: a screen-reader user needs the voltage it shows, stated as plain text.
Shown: 0.3 V
